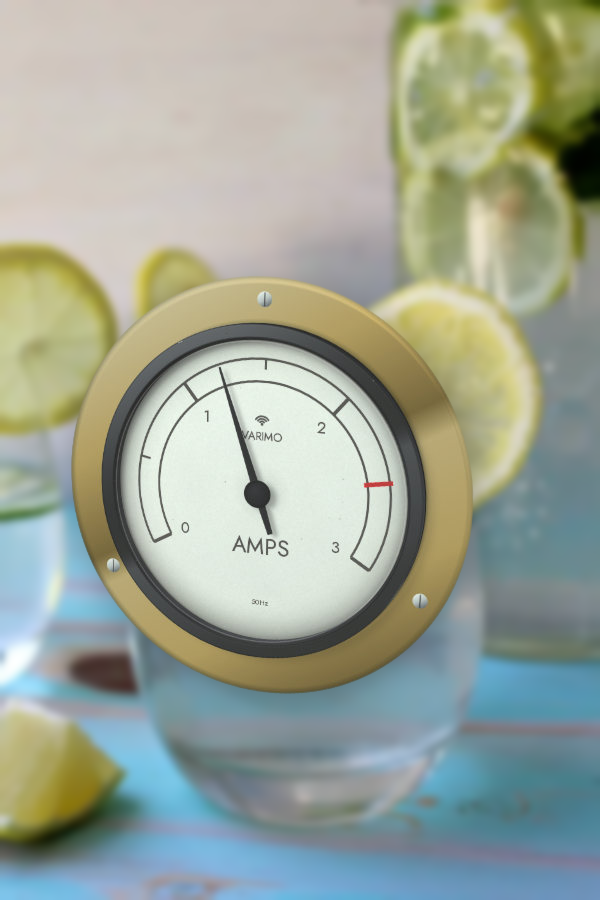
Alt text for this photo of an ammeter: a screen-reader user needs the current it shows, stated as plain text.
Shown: 1.25 A
